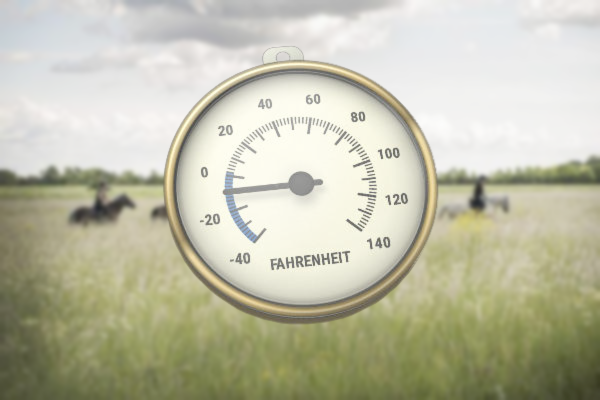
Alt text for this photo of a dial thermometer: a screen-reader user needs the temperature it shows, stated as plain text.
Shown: -10 °F
